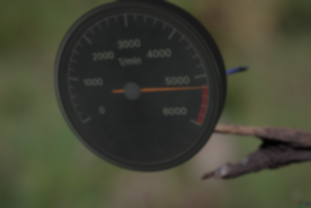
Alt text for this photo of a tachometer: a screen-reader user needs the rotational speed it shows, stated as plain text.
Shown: 5200 rpm
